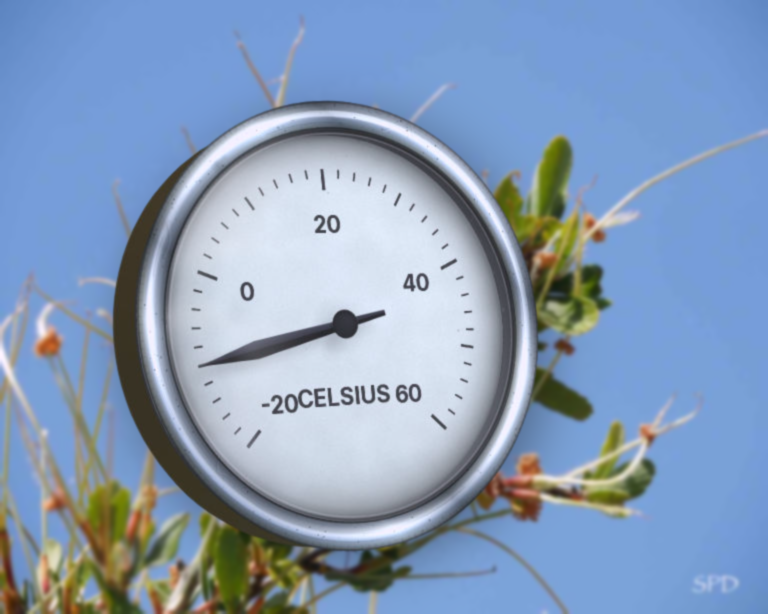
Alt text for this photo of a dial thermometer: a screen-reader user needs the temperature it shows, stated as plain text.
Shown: -10 °C
